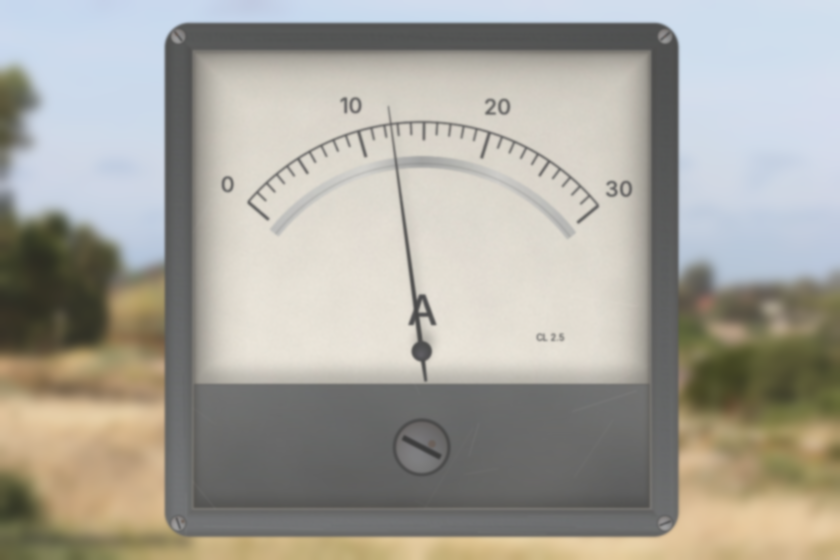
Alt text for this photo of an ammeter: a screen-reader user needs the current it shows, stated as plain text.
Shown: 12.5 A
